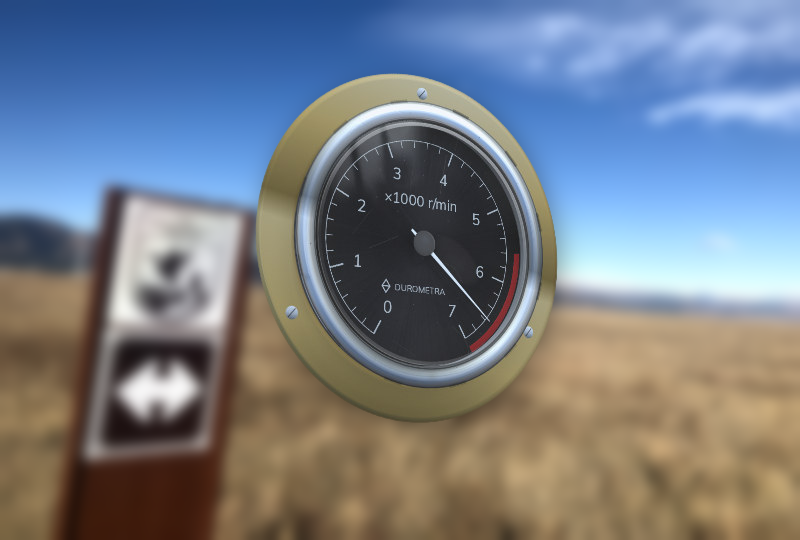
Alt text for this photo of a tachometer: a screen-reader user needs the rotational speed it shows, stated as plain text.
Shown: 6600 rpm
